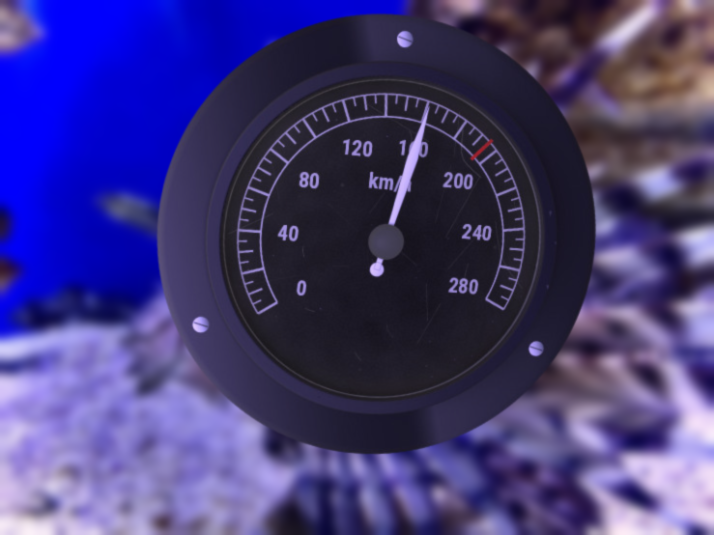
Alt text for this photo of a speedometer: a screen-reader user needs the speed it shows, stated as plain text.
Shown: 160 km/h
